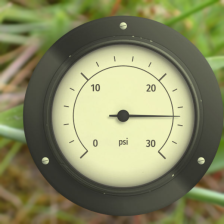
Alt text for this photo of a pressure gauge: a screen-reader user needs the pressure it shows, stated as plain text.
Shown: 25 psi
